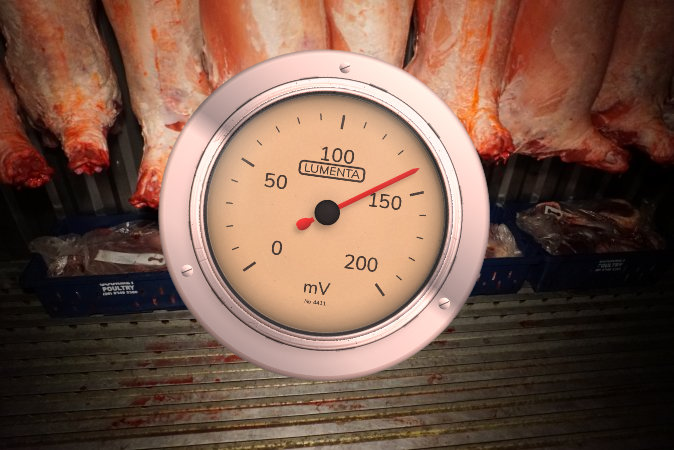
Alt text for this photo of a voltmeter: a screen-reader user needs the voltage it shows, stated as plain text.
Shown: 140 mV
